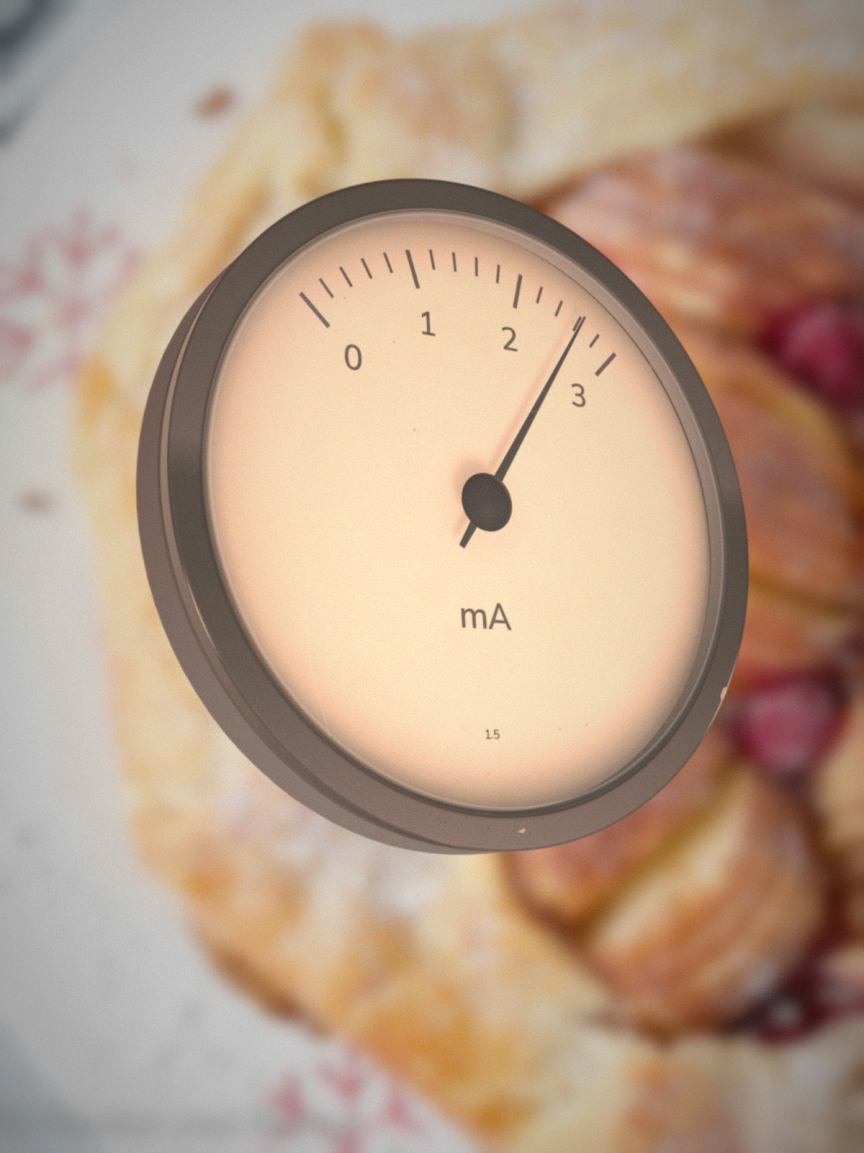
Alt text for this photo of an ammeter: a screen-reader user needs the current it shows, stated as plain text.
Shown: 2.6 mA
